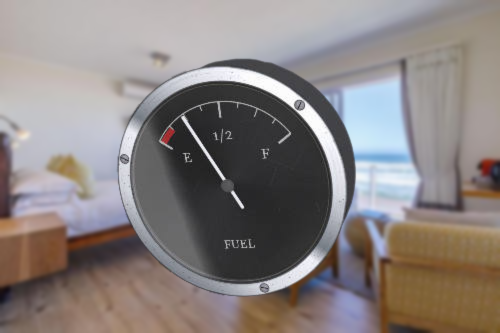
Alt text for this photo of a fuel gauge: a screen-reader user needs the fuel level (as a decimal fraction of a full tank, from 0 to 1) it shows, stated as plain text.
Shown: 0.25
